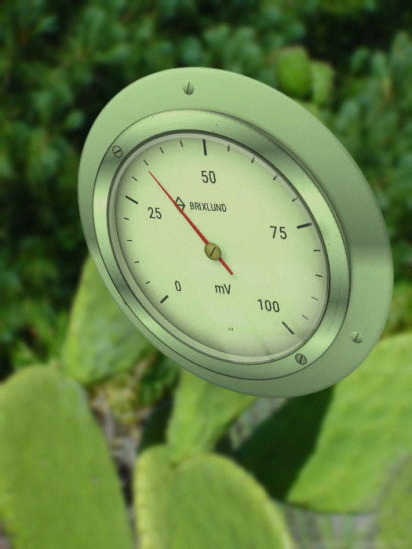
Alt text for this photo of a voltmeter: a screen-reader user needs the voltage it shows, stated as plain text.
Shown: 35 mV
